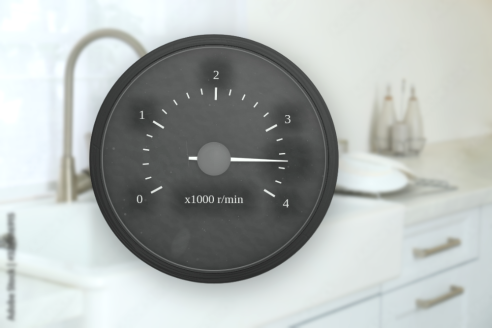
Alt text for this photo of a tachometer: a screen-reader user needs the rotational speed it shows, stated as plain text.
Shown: 3500 rpm
